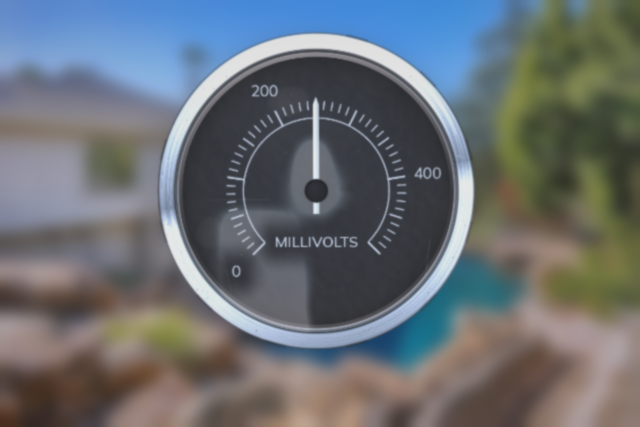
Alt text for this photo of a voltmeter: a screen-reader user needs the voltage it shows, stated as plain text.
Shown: 250 mV
